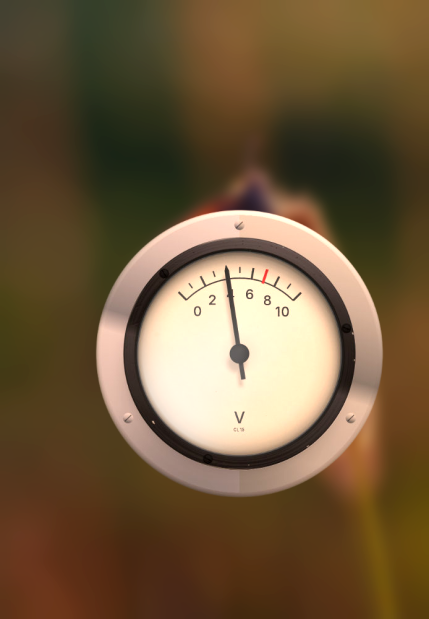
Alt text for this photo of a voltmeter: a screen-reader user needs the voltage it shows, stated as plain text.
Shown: 4 V
